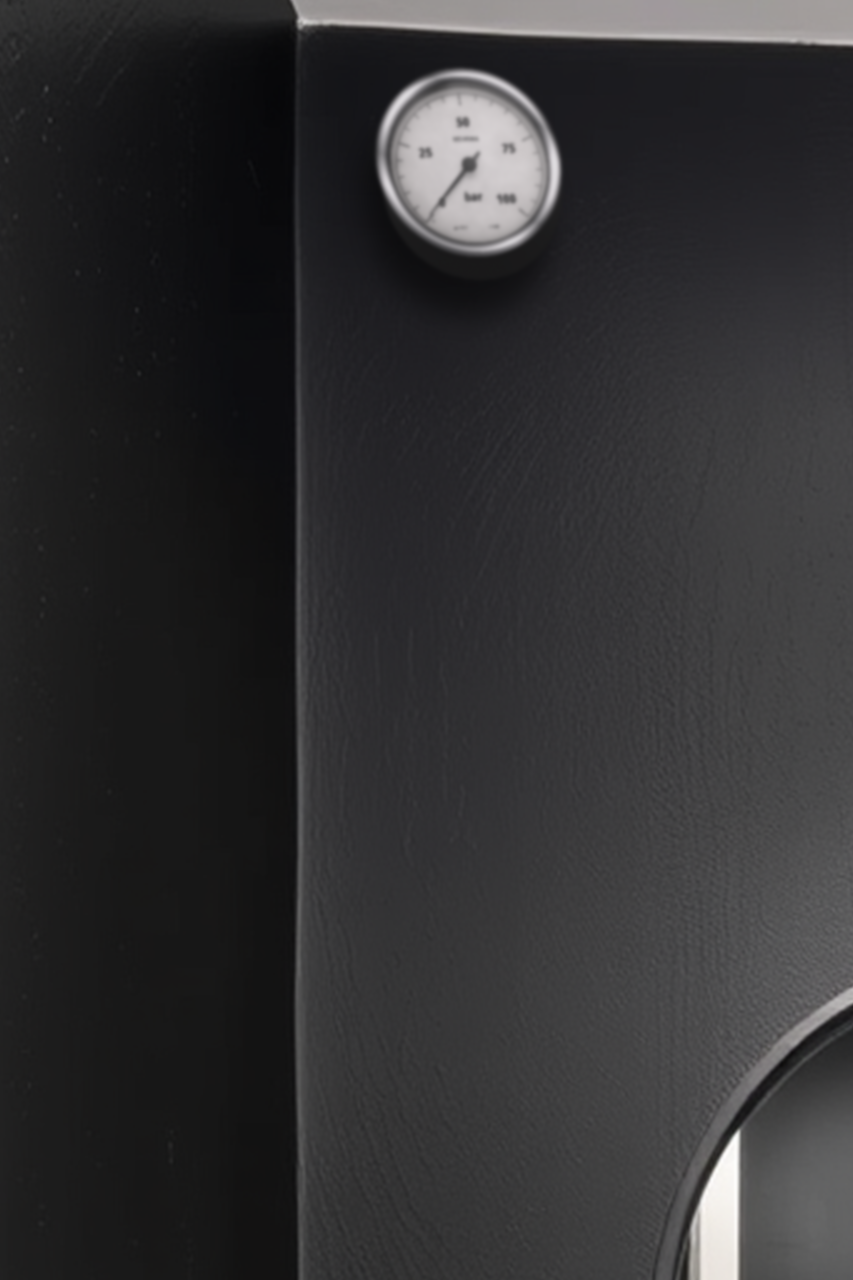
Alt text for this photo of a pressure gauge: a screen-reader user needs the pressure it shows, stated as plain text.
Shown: 0 bar
